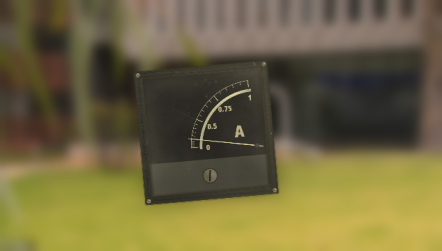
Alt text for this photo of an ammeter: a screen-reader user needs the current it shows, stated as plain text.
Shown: 0.25 A
